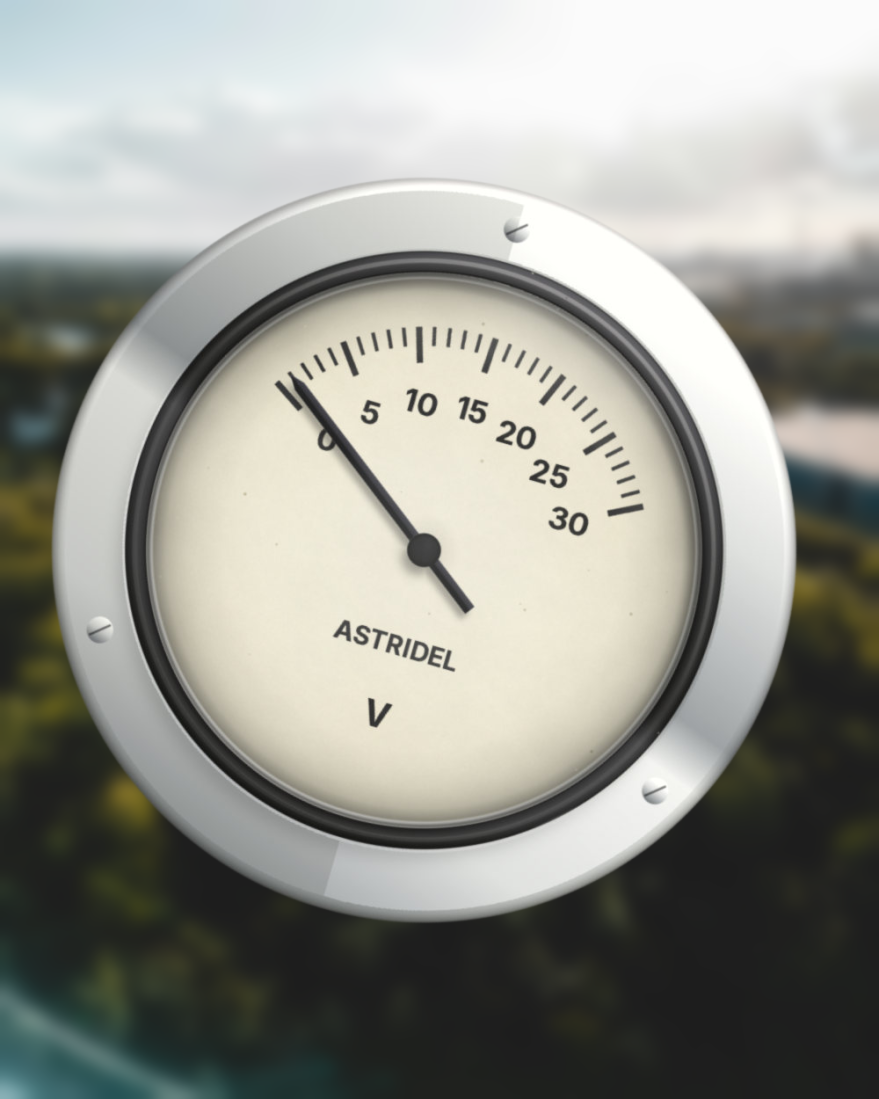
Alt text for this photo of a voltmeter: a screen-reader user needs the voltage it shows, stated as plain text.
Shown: 1 V
